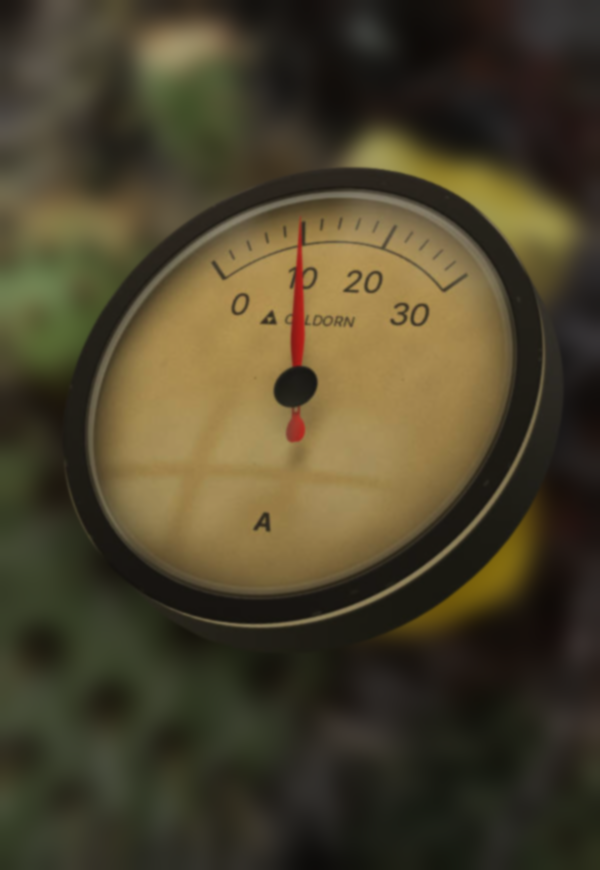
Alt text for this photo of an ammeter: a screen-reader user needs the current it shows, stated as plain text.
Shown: 10 A
